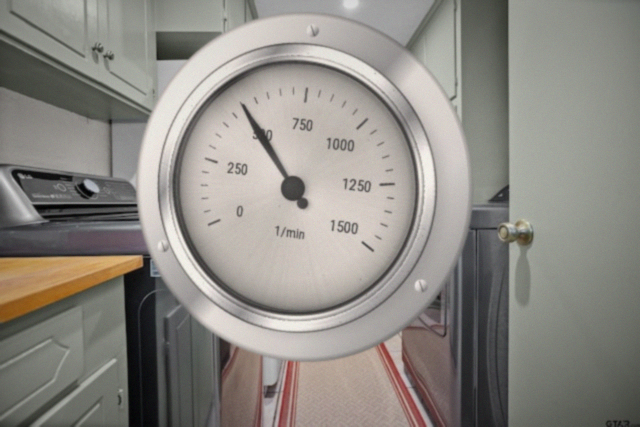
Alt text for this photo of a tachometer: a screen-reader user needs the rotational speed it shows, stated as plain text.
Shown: 500 rpm
